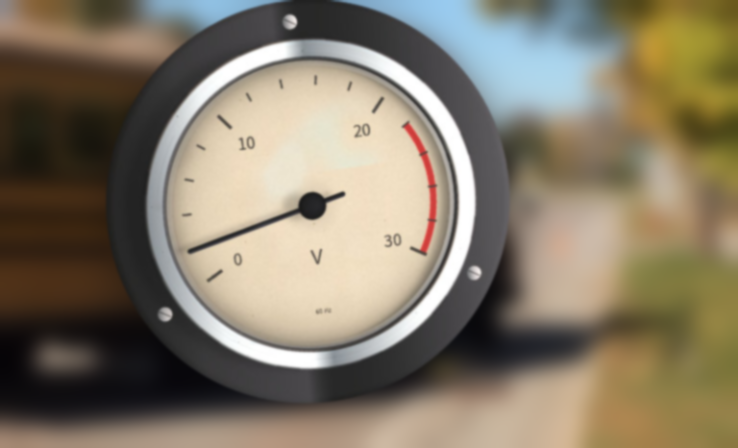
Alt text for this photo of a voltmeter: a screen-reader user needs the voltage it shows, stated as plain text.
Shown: 2 V
